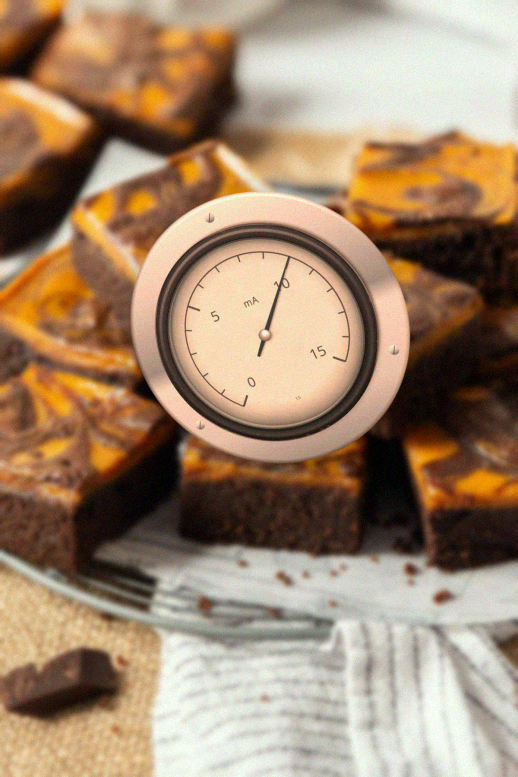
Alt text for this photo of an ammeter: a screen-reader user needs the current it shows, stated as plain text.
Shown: 10 mA
